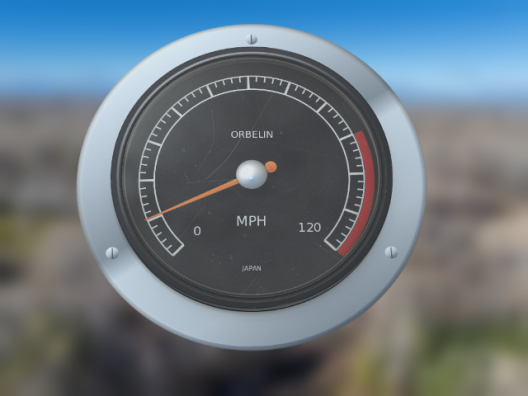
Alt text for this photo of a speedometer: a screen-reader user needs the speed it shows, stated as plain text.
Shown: 10 mph
